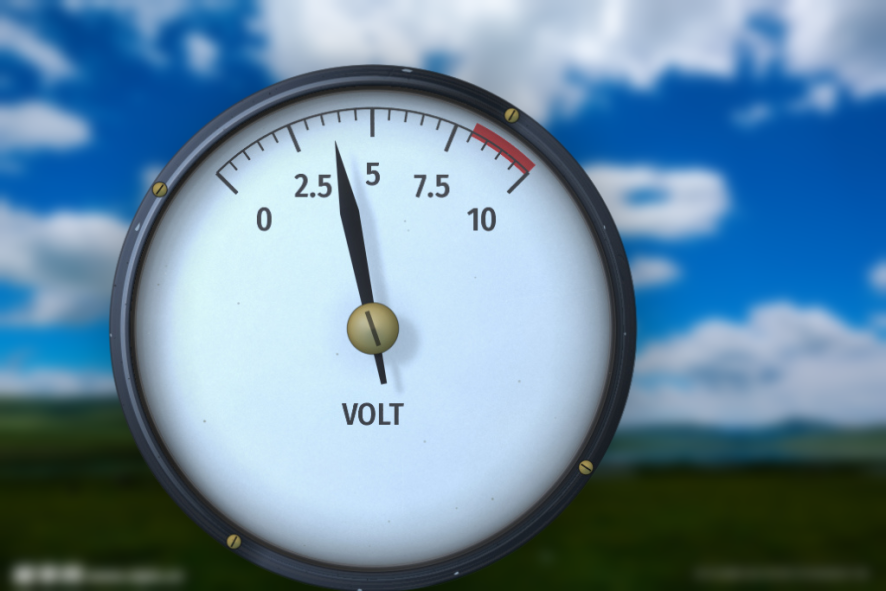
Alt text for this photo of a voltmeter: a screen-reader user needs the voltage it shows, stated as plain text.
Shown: 3.75 V
